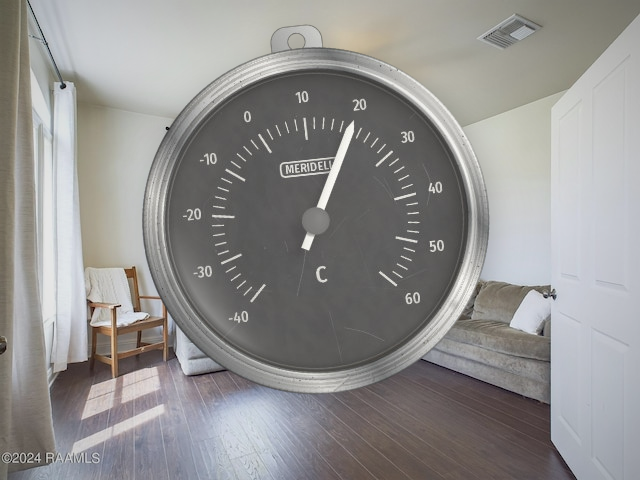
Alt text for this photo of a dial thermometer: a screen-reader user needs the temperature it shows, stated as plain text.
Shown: 20 °C
